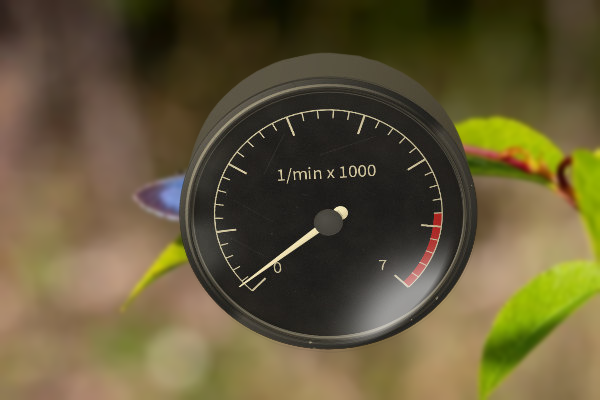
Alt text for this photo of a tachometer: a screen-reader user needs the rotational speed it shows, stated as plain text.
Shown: 200 rpm
